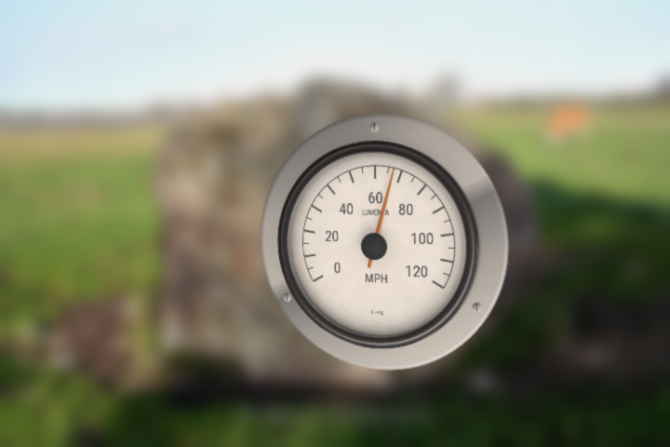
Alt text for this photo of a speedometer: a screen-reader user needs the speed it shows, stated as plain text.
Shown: 67.5 mph
